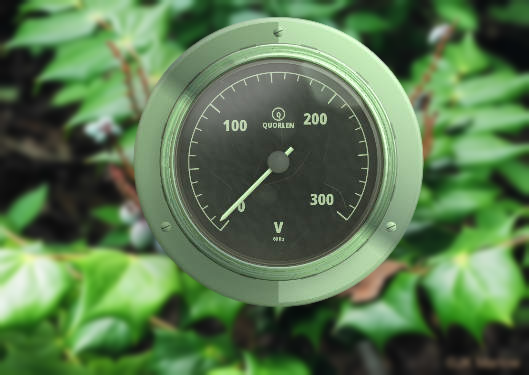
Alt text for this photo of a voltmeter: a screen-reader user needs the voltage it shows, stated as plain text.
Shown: 5 V
